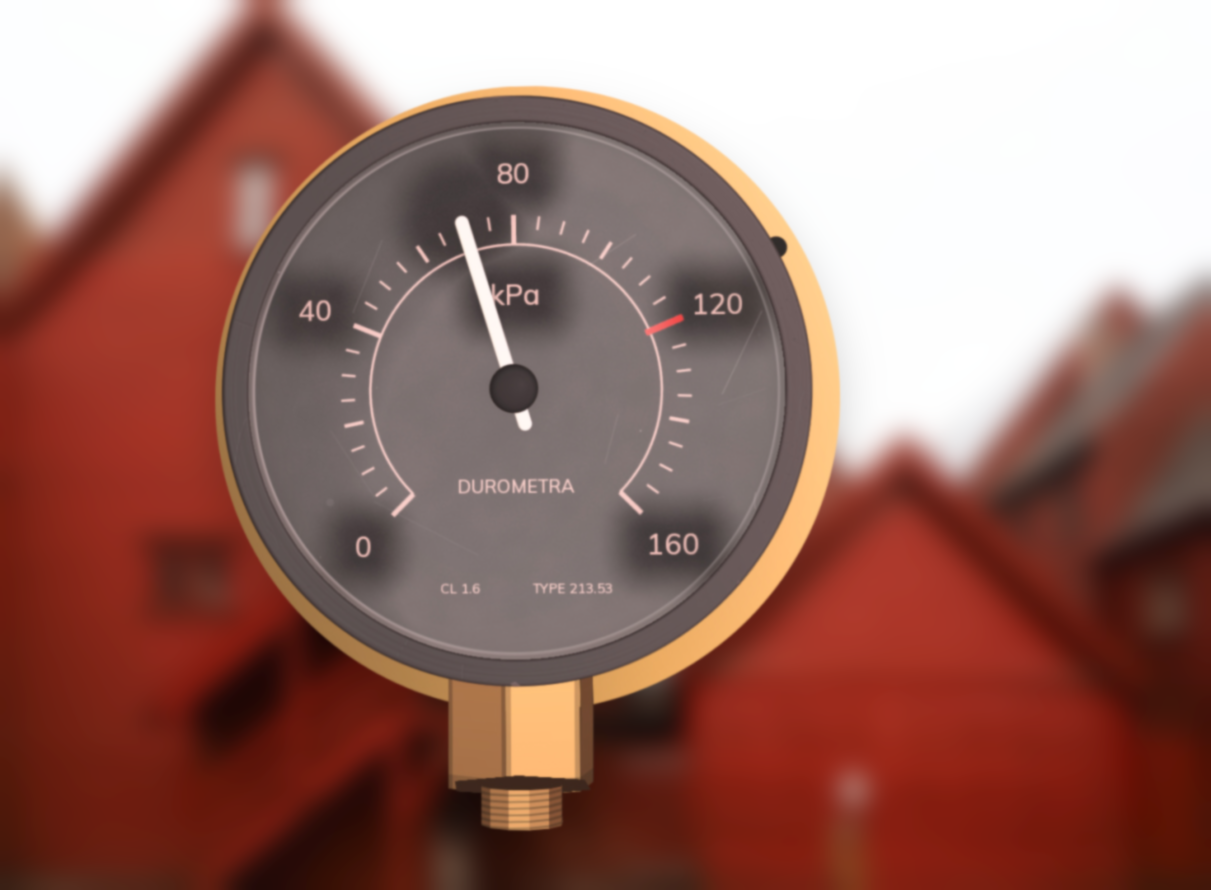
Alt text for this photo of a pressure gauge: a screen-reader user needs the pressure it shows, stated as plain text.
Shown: 70 kPa
